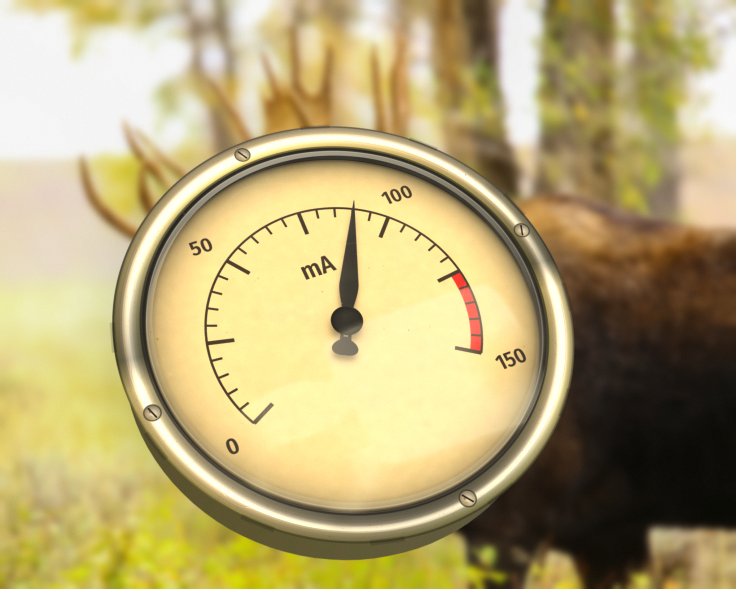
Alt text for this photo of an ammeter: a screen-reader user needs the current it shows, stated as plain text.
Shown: 90 mA
